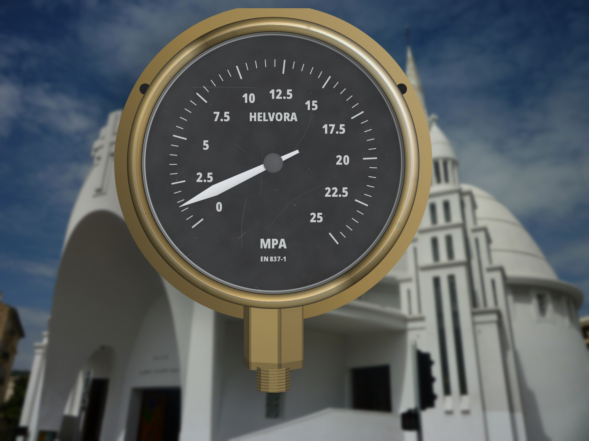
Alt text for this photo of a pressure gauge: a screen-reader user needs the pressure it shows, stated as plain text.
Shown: 1.25 MPa
